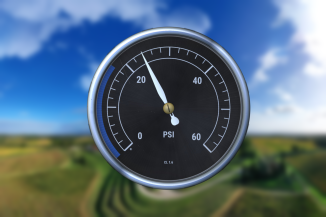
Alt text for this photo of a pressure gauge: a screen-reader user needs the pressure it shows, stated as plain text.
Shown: 24 psi
